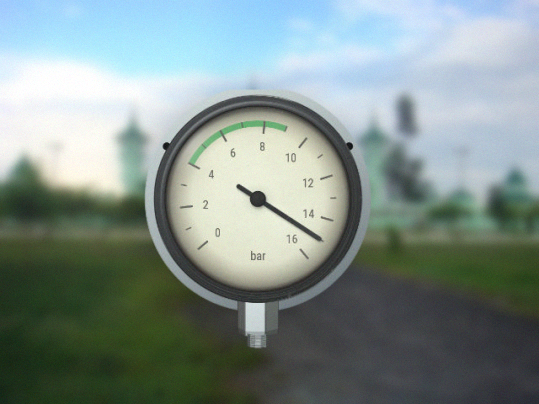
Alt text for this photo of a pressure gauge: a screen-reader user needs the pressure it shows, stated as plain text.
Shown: 15 bar
